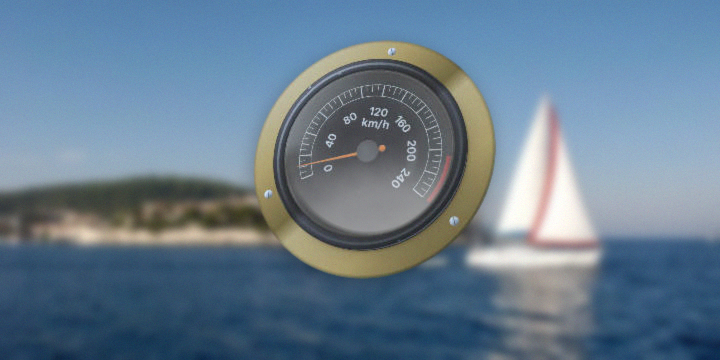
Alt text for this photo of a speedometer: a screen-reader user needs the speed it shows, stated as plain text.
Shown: 10 km/h
